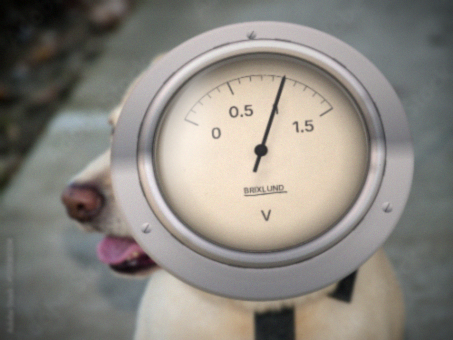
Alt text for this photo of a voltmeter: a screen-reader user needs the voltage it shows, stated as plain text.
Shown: 1 V
